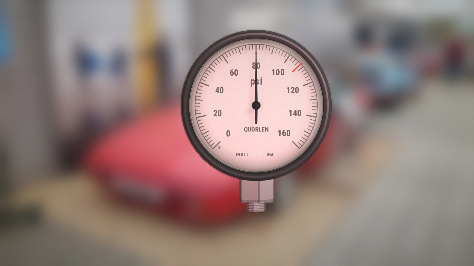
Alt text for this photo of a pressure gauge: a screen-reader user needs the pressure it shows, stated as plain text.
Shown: 80 psi
